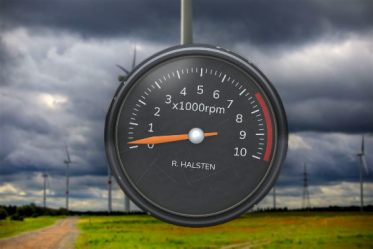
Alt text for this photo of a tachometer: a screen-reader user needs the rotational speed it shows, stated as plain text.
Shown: 200 rpm
